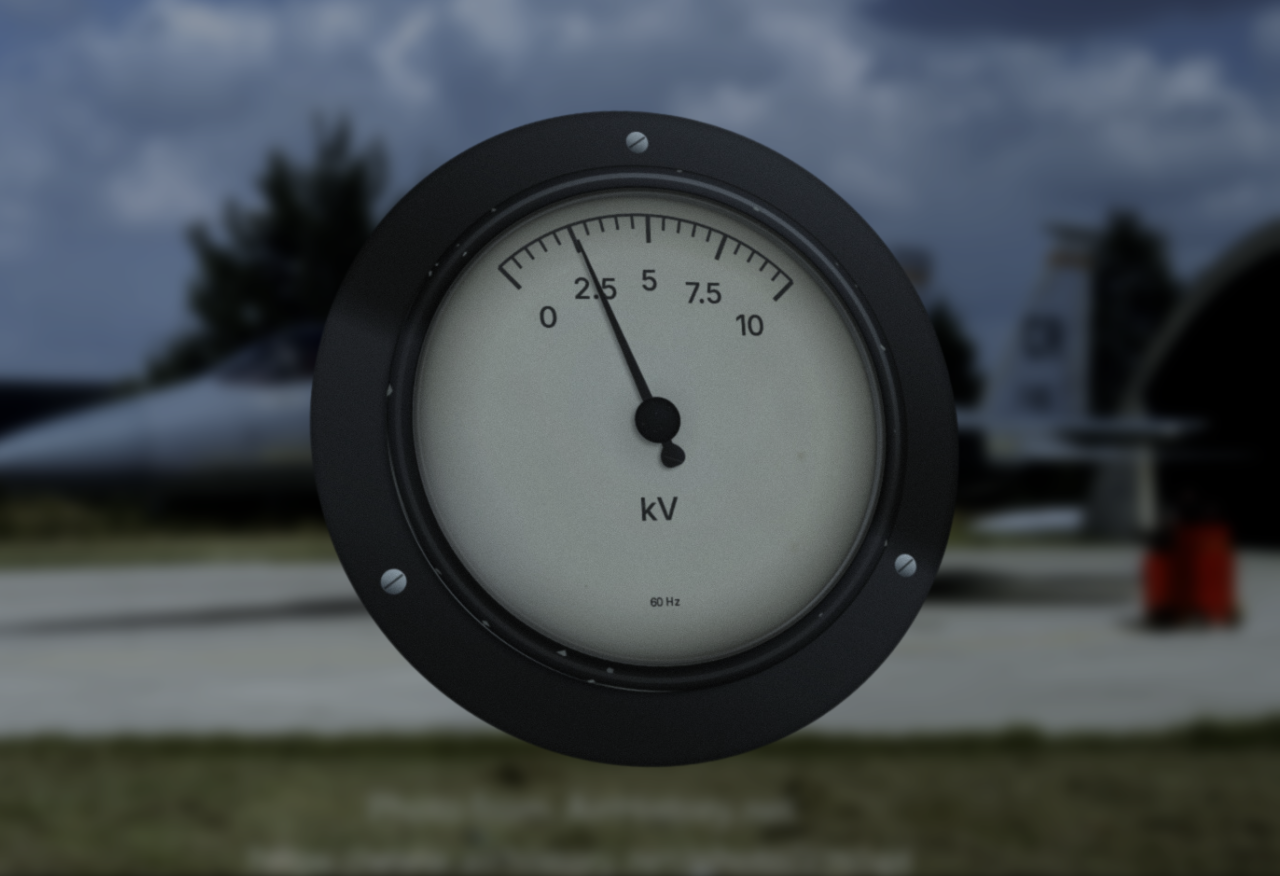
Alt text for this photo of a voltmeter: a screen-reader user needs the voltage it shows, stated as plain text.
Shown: 2.5 kV
